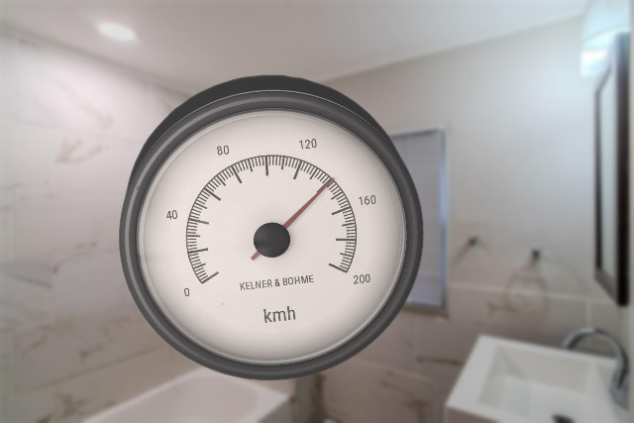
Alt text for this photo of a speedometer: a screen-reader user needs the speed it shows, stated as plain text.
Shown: 140 km/h
